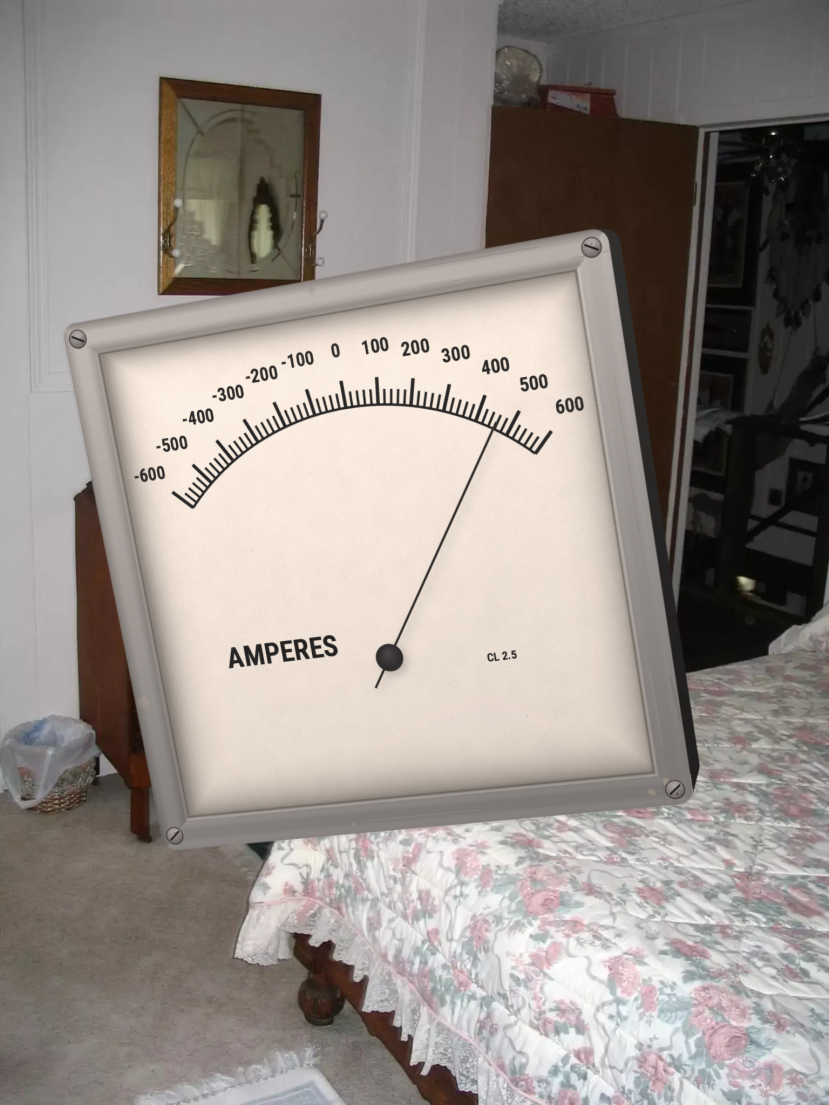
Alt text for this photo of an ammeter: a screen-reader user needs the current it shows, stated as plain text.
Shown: 460 A
